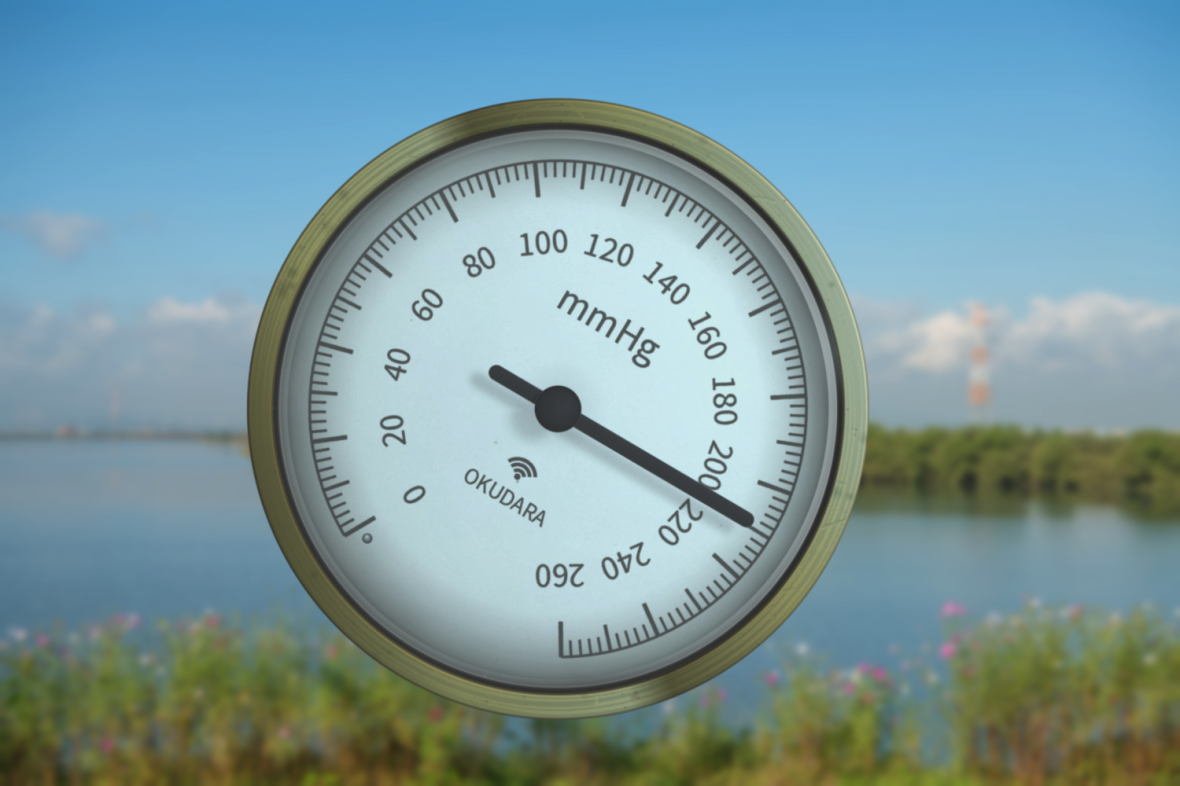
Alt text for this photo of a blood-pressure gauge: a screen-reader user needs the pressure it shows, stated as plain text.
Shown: 209 mmHg
